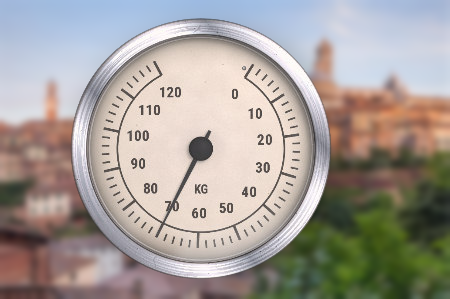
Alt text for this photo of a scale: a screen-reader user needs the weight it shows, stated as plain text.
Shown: 70 kg
